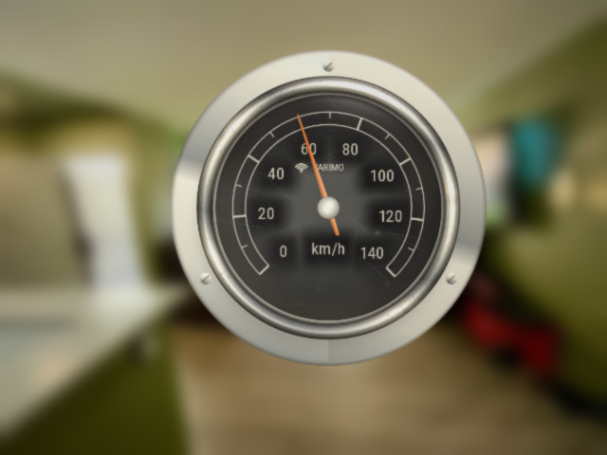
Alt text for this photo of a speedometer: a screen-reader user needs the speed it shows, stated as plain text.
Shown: 60 km/h
